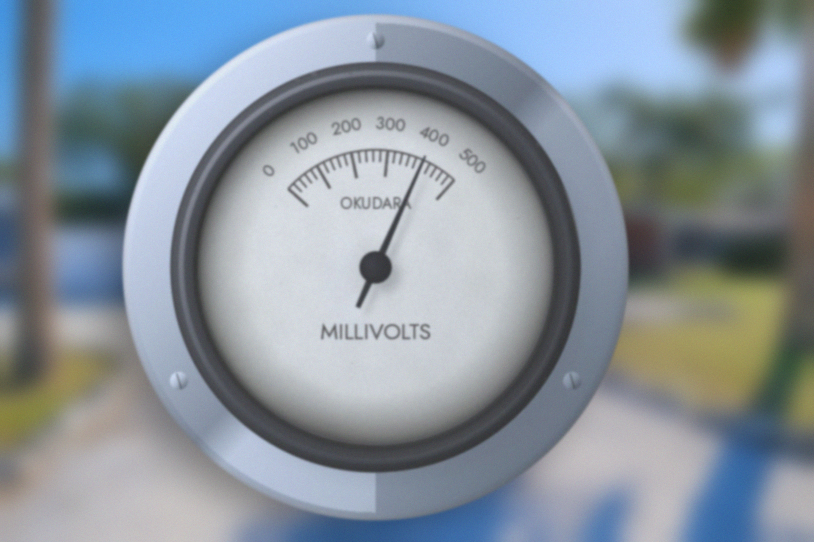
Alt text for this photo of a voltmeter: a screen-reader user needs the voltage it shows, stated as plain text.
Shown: 400 mV
